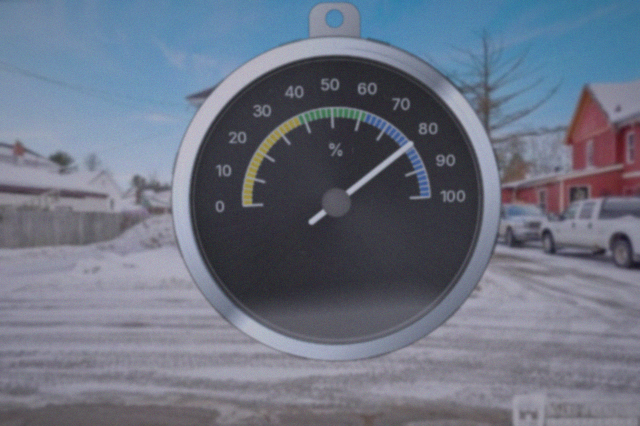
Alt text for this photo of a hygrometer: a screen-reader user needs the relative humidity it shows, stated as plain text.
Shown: 80 %
